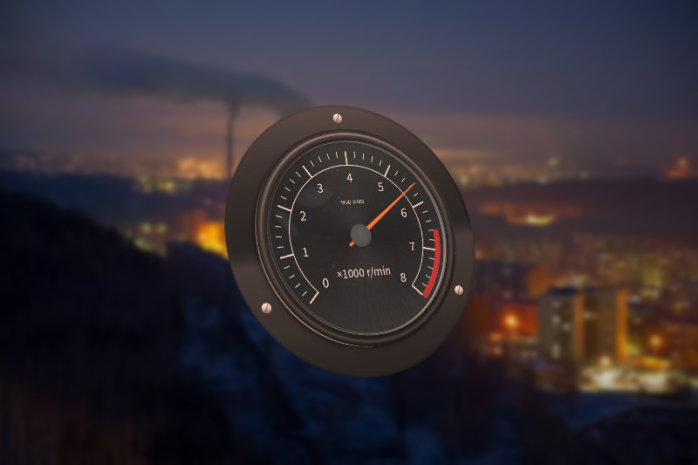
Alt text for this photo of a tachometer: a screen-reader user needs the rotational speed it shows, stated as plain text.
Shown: 5600 rpm
